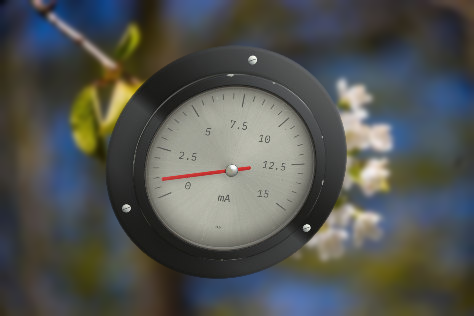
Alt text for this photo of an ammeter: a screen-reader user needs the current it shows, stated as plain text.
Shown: 1 mA
